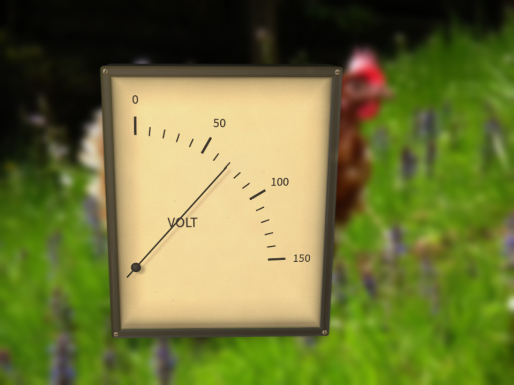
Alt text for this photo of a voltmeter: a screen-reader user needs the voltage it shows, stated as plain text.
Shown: 70 V
